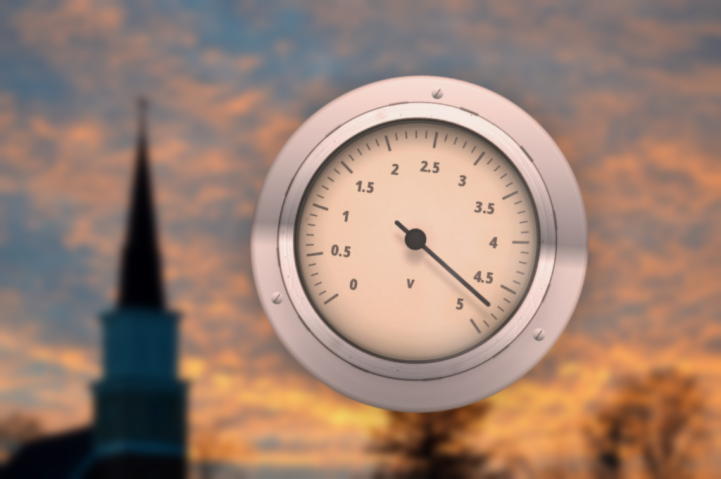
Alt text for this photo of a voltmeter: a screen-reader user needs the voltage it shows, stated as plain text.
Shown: 4.75 V
